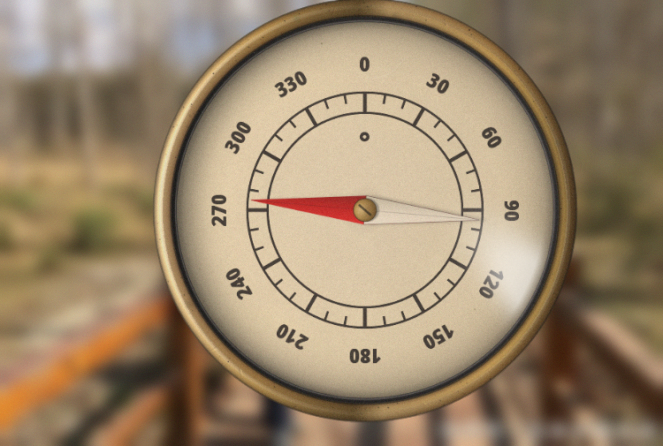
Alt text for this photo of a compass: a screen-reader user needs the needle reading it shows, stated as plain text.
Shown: 275 °
